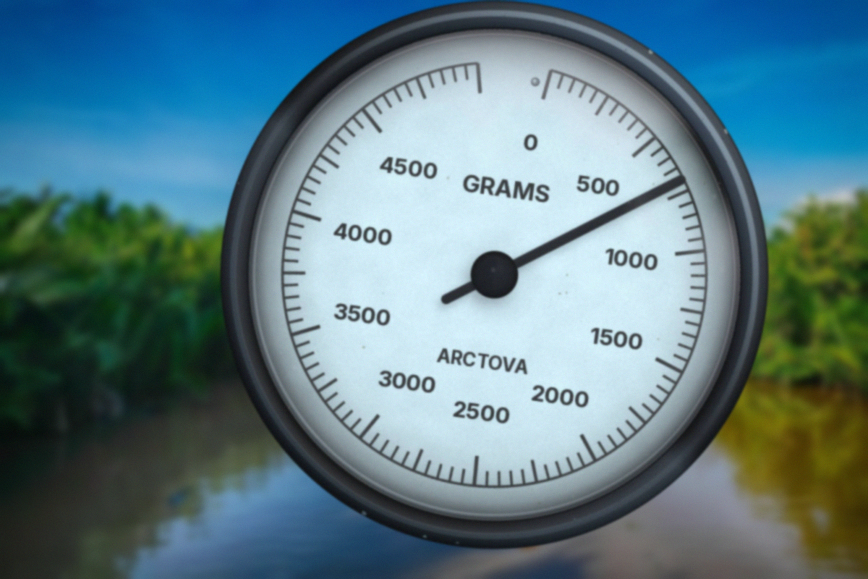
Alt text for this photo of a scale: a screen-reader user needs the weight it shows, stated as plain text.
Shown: 700 g
